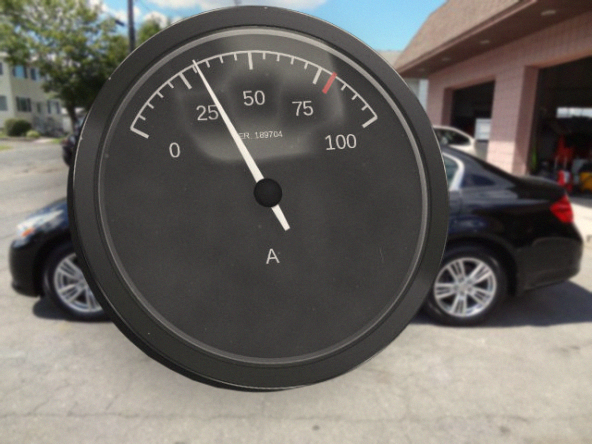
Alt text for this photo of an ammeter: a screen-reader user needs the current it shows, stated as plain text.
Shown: 30 A
